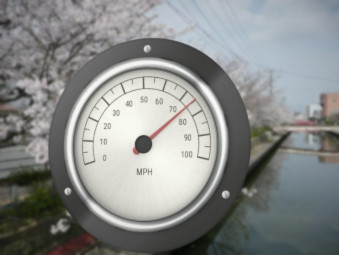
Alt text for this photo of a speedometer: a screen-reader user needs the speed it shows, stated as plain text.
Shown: 75 mph
